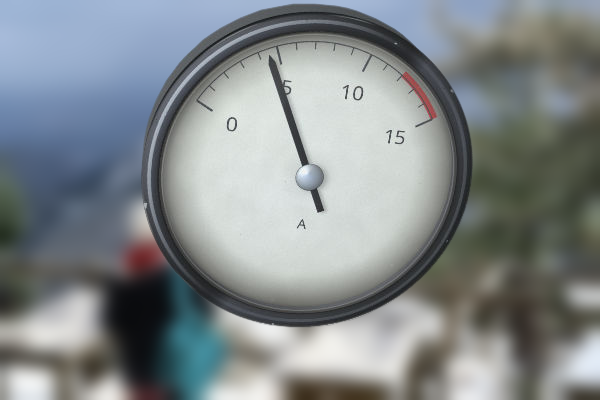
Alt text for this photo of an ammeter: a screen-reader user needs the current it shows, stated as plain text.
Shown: 4.5 A
